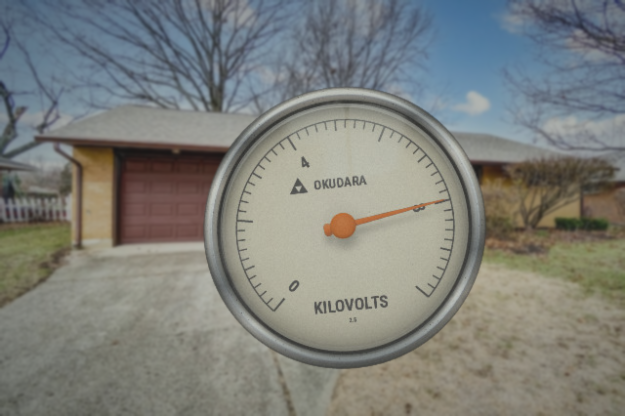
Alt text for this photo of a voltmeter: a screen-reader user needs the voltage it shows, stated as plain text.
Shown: 8 kV
